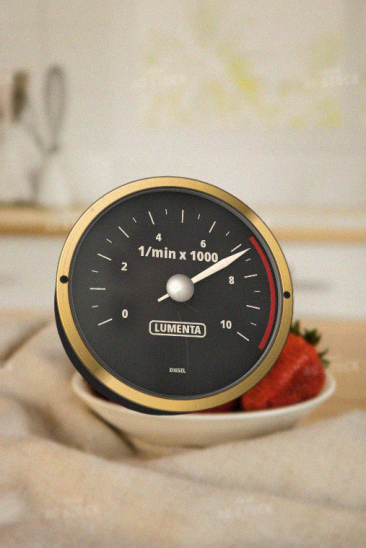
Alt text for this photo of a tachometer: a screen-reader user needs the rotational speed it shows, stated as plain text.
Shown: 7250 rpm
